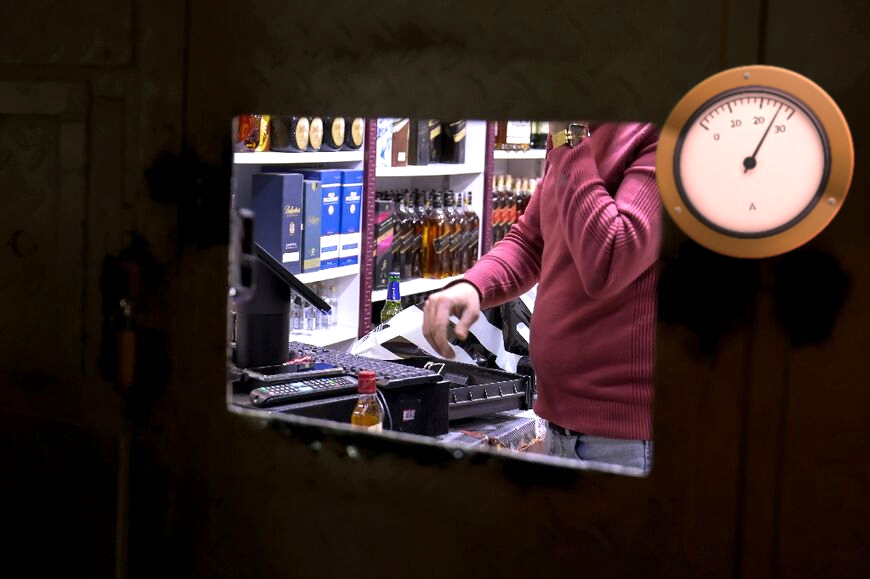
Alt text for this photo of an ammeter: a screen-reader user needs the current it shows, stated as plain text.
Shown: 26 A
